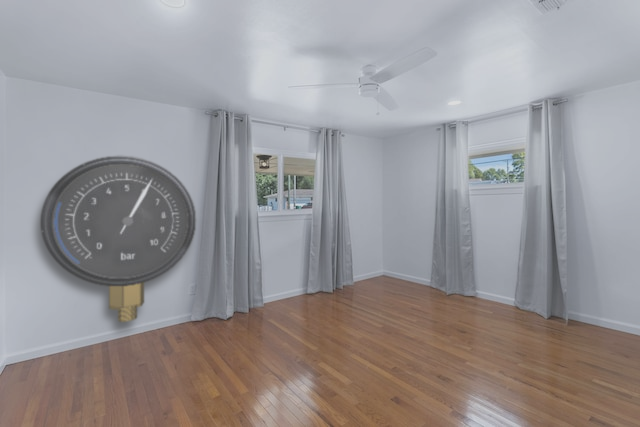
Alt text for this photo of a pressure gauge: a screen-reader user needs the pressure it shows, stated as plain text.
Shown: 6 bar
